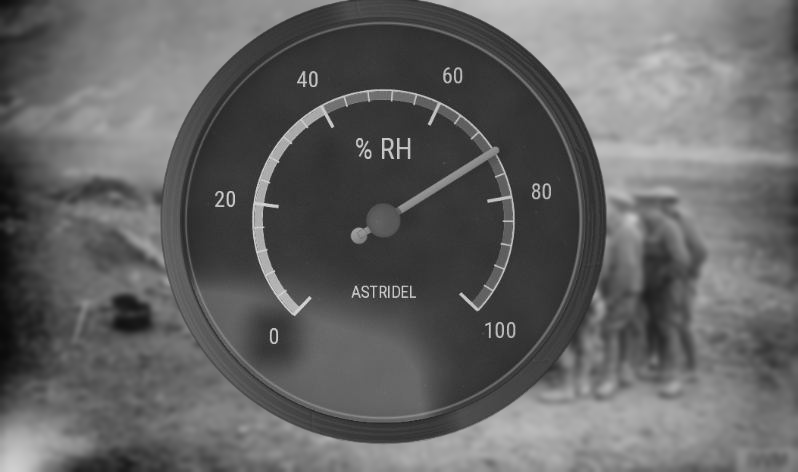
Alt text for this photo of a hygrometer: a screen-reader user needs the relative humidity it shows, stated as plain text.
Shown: 72 %
